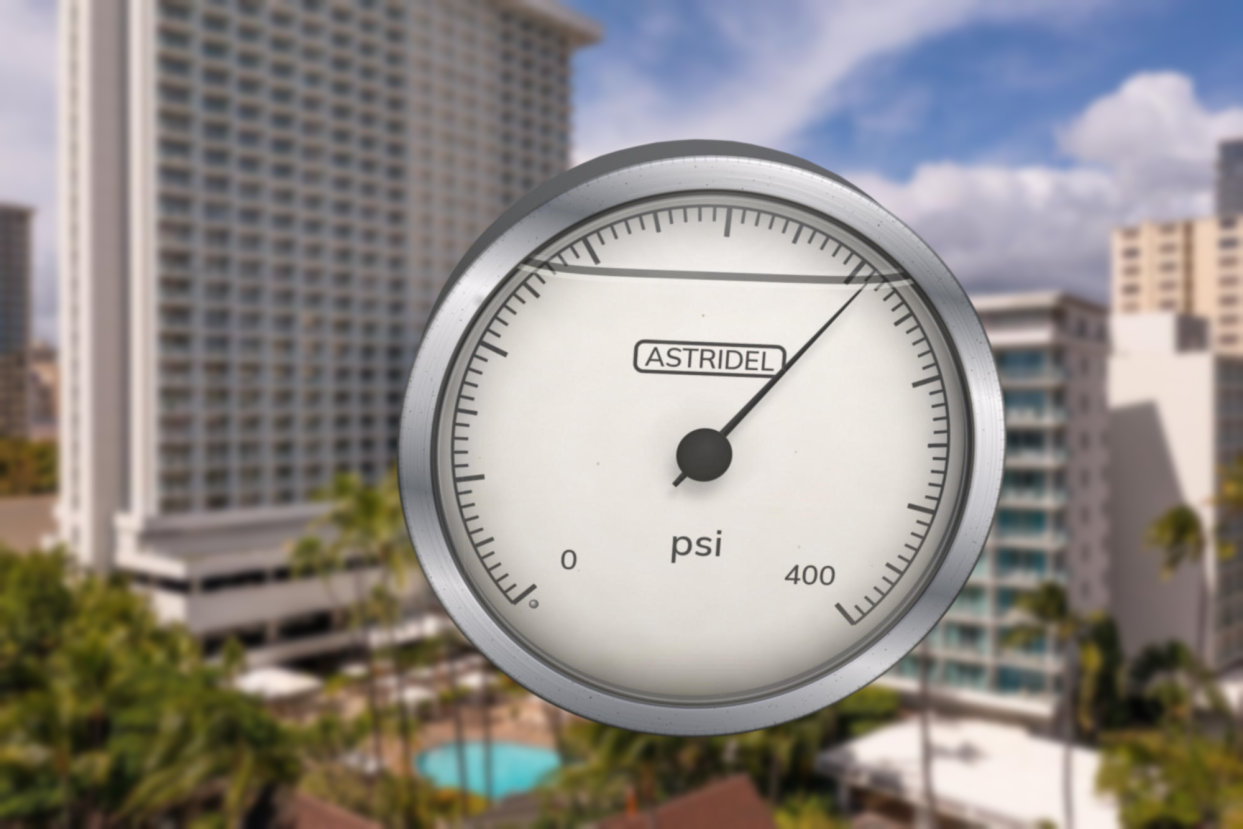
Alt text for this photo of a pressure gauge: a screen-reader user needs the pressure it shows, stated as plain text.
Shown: 255 psi
